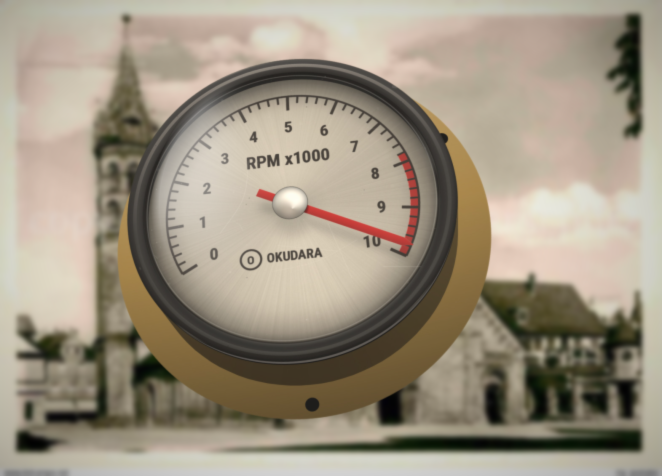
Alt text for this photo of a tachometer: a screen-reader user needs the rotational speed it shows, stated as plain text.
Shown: 9800 rpm
